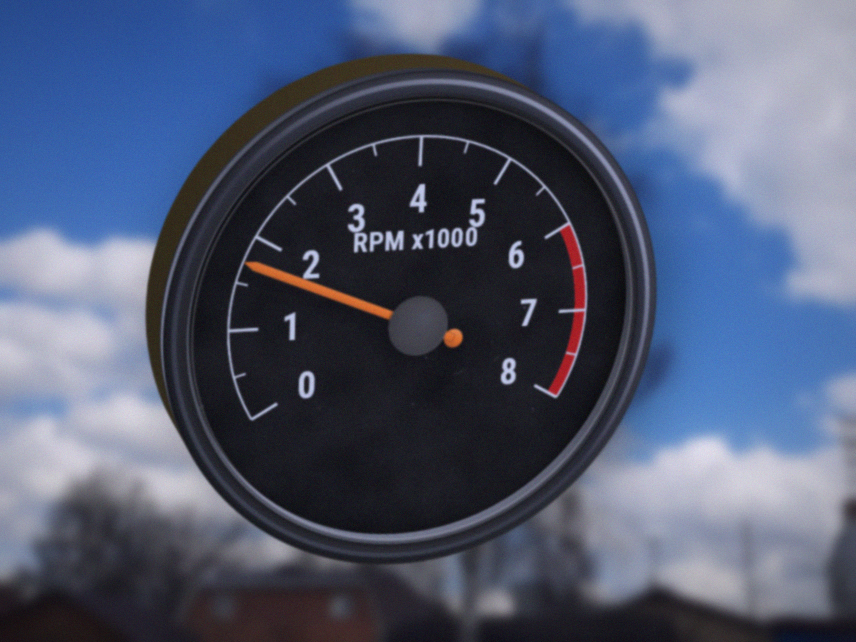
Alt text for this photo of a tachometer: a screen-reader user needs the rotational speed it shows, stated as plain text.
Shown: 1750 rpm
